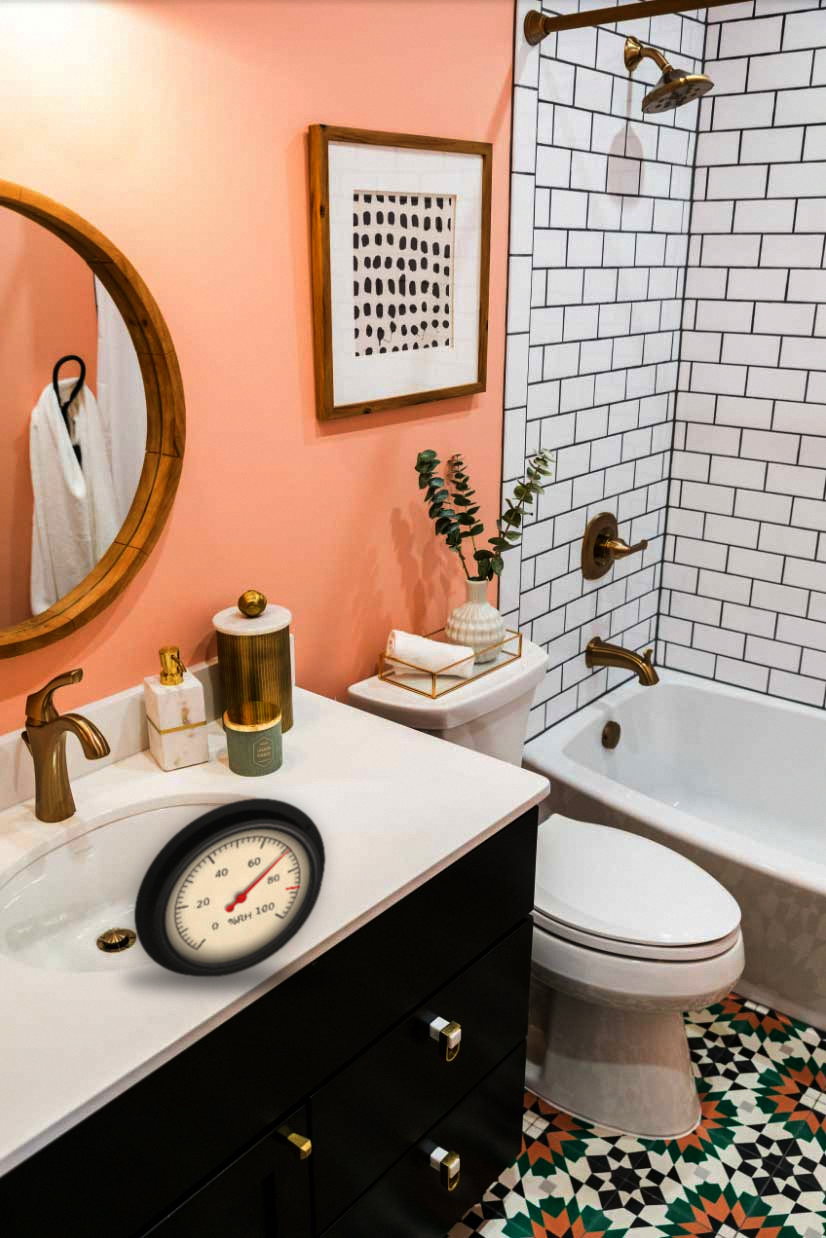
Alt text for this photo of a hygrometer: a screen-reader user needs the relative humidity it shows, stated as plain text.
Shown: 70 %
